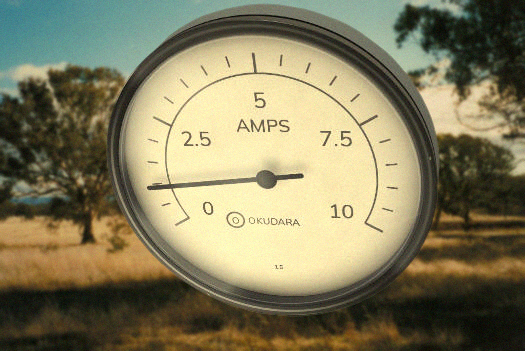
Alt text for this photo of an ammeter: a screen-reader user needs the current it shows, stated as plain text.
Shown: 1 A
